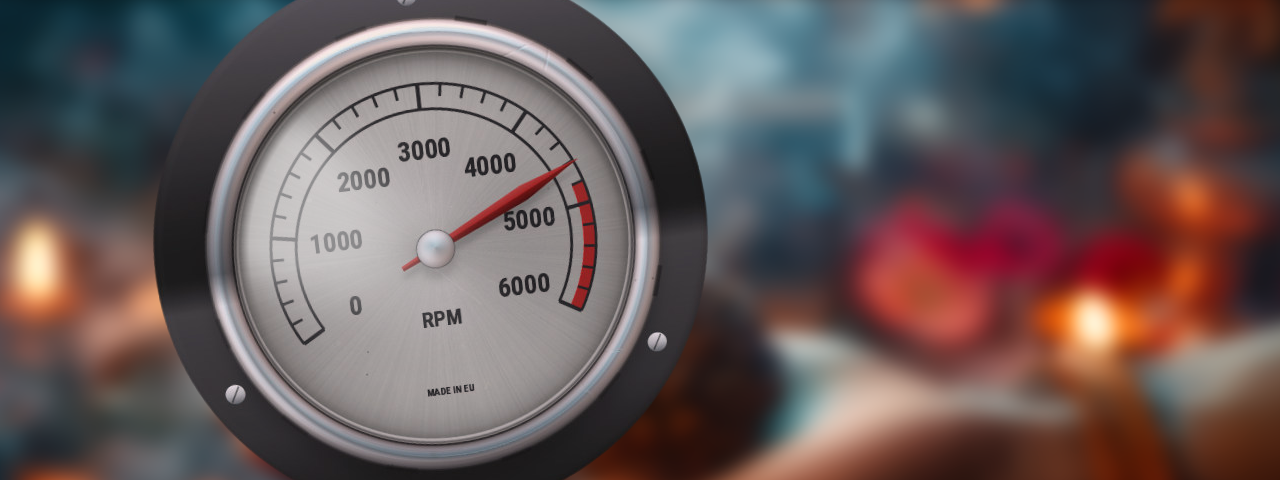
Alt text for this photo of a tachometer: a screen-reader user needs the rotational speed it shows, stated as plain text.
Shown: 4600 rpm
